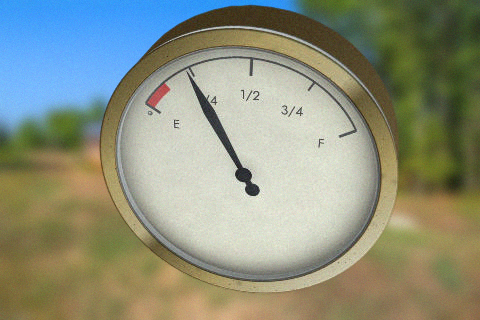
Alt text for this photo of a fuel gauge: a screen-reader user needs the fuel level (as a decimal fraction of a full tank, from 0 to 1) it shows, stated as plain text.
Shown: 0.25
